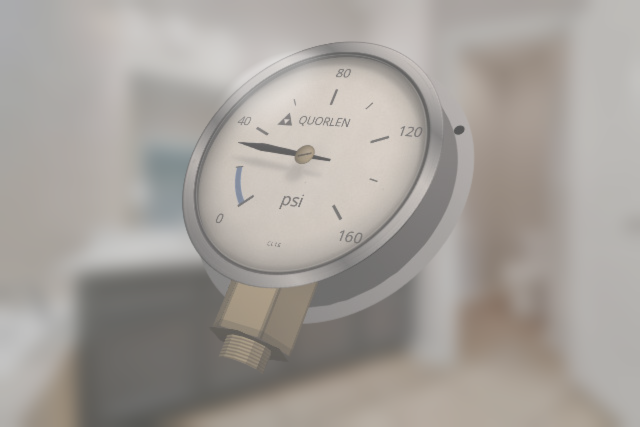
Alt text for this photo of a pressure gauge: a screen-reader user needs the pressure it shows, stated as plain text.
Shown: 30 psi
